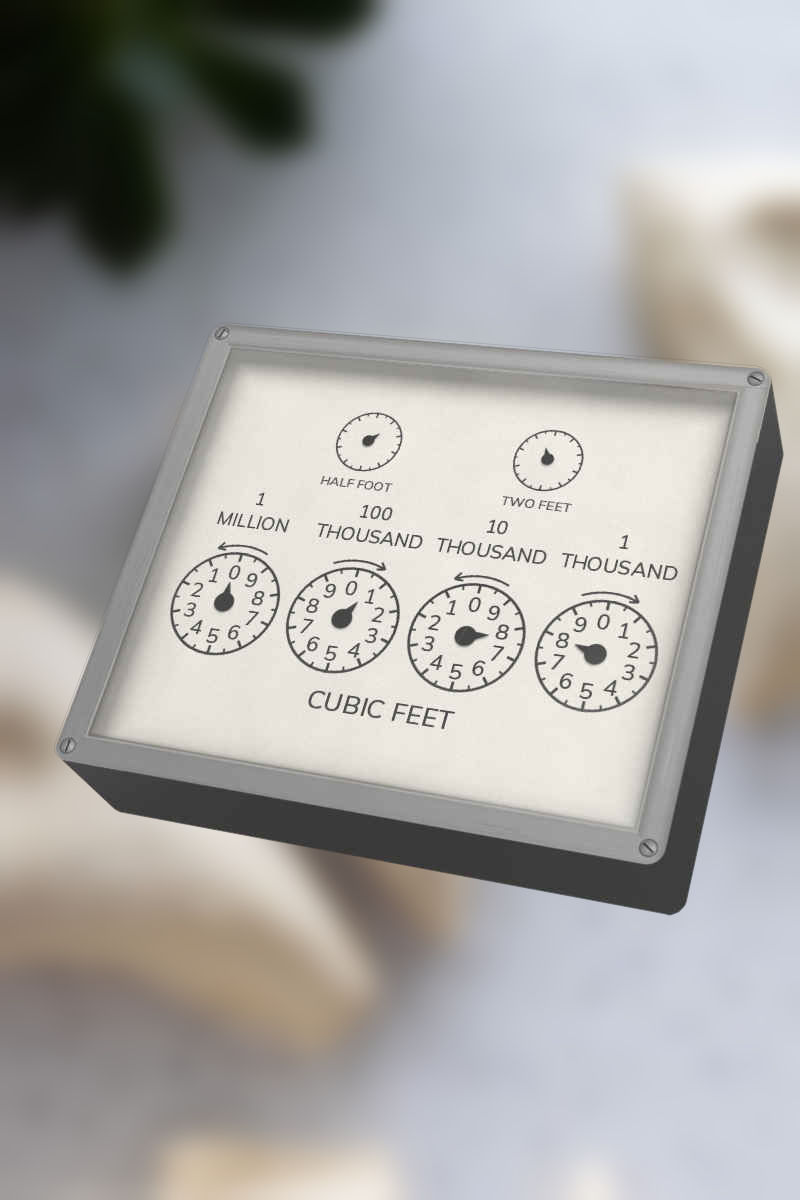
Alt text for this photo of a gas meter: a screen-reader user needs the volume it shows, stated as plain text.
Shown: 7800 ft³
